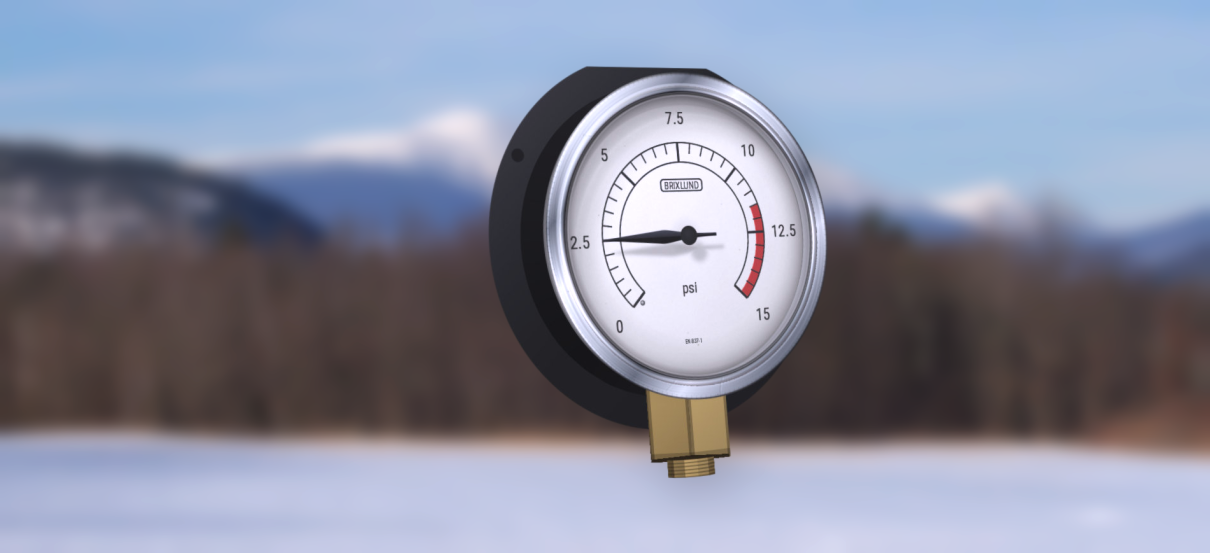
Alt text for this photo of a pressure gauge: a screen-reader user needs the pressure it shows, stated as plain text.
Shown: 2.5 psi
